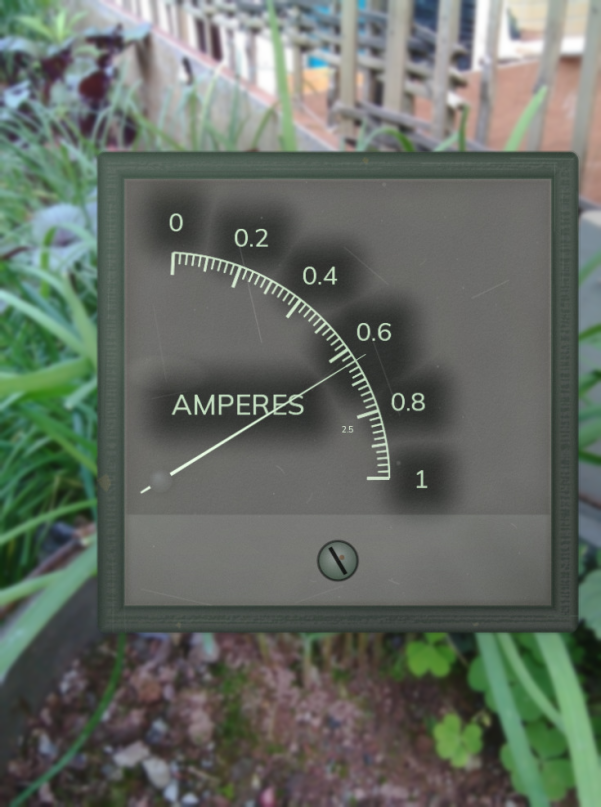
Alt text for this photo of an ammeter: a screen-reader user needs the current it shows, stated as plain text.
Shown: 0.64 A
